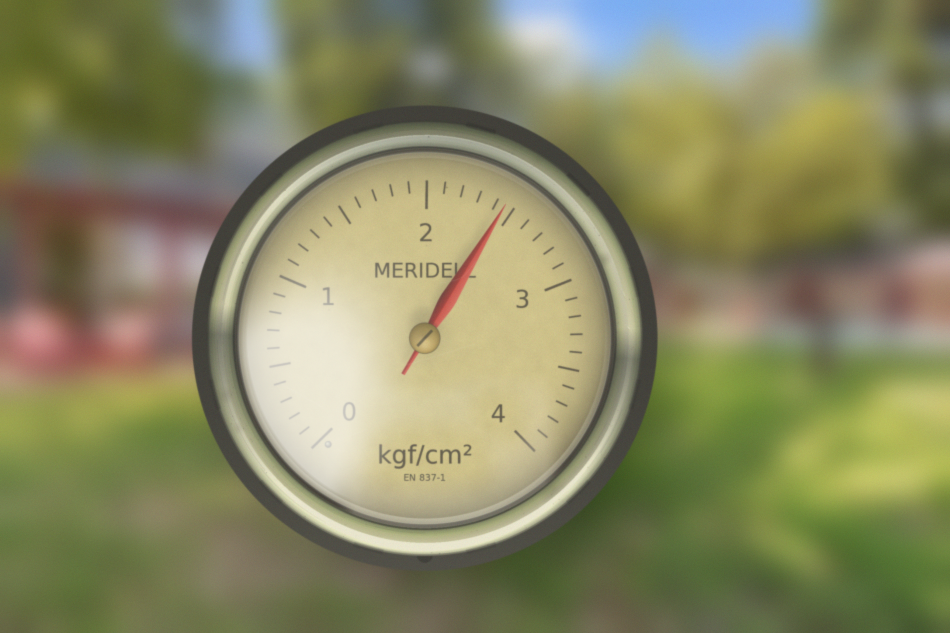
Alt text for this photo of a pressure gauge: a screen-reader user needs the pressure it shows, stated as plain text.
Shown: 2.45 kg/cm²
